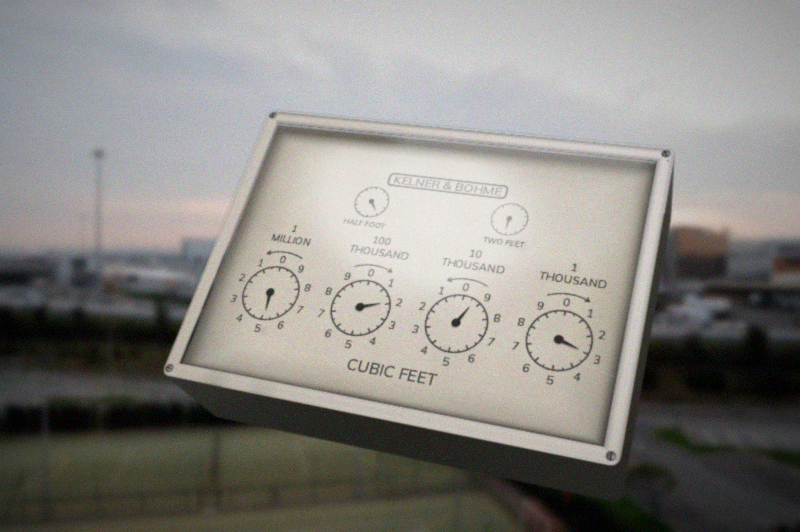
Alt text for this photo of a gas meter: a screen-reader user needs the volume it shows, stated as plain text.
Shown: 519300 ft³
